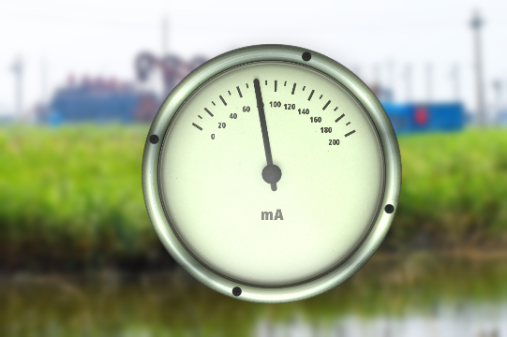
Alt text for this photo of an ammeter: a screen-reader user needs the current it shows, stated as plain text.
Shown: 80 mA
